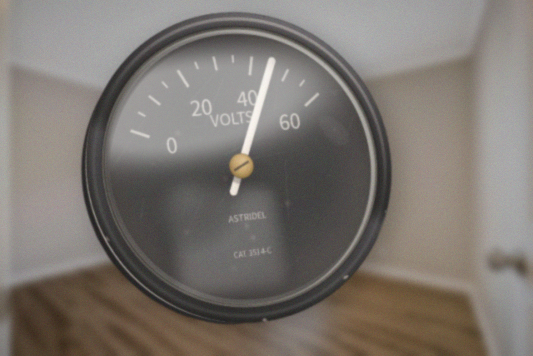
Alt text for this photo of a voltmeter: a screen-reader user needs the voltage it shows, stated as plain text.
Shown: 45 V
